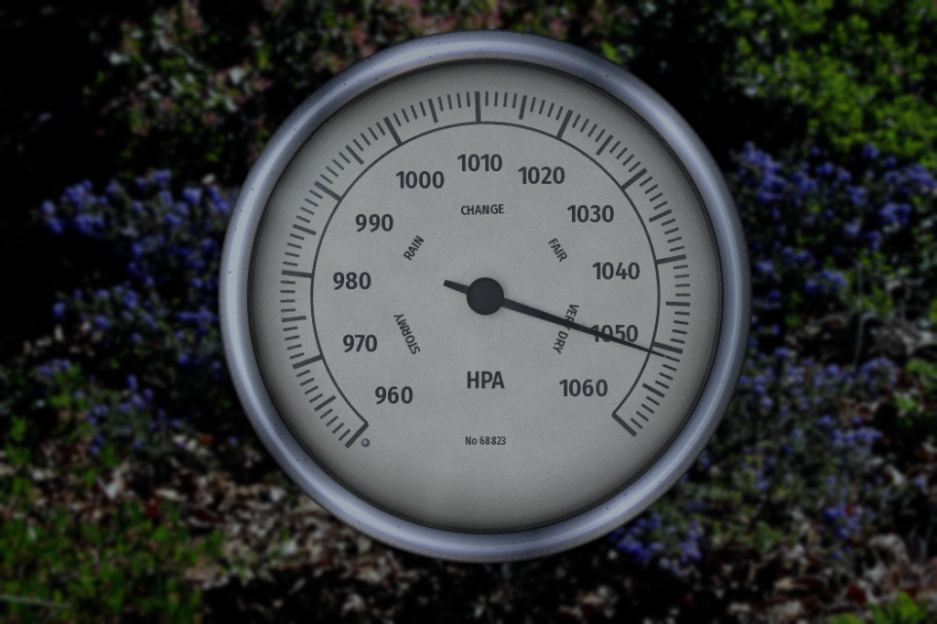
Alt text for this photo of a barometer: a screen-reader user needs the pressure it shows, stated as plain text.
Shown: 1051 hPa
